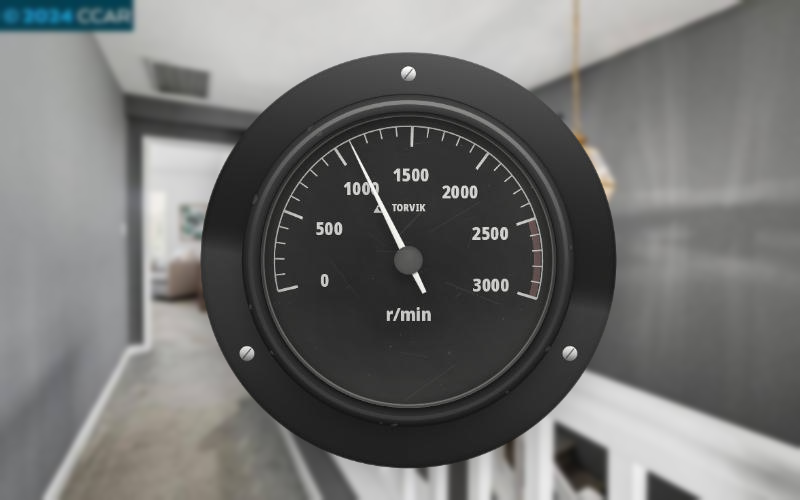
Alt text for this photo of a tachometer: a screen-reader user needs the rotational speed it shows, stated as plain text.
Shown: 1100 rpm
